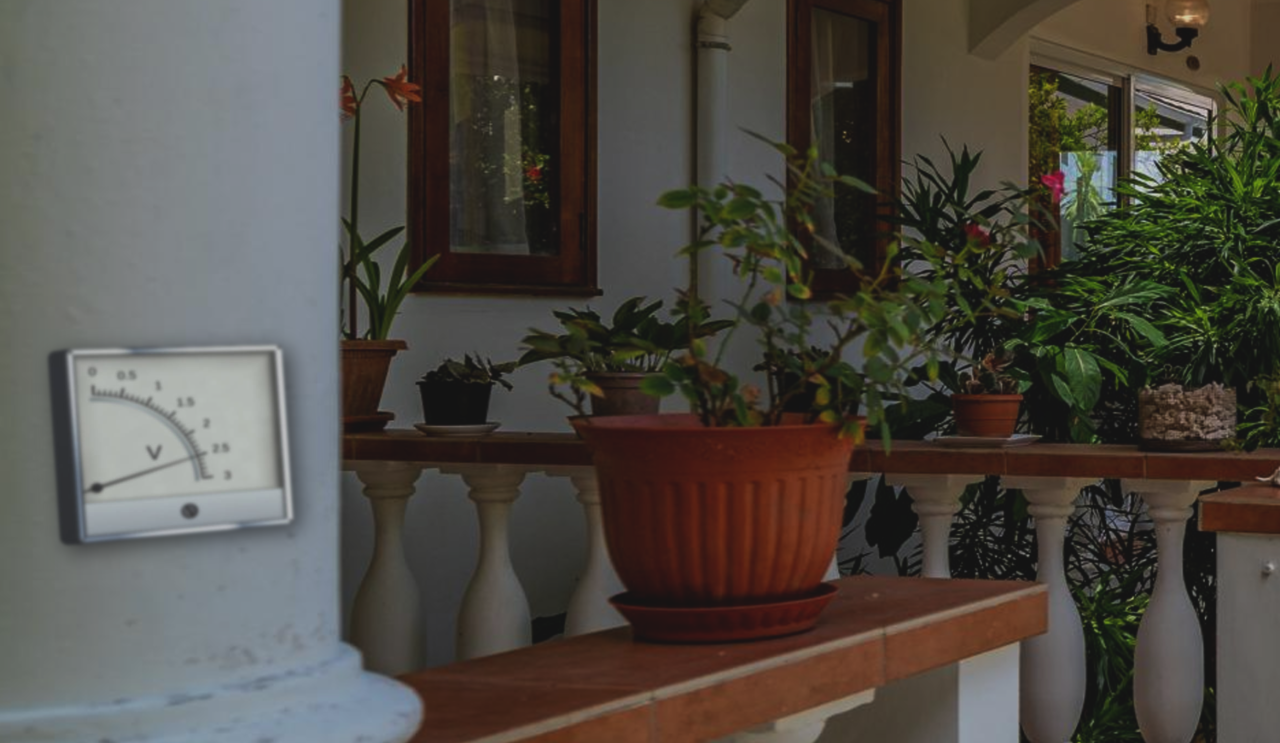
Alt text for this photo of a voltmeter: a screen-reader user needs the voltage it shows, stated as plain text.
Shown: 2.5 V
